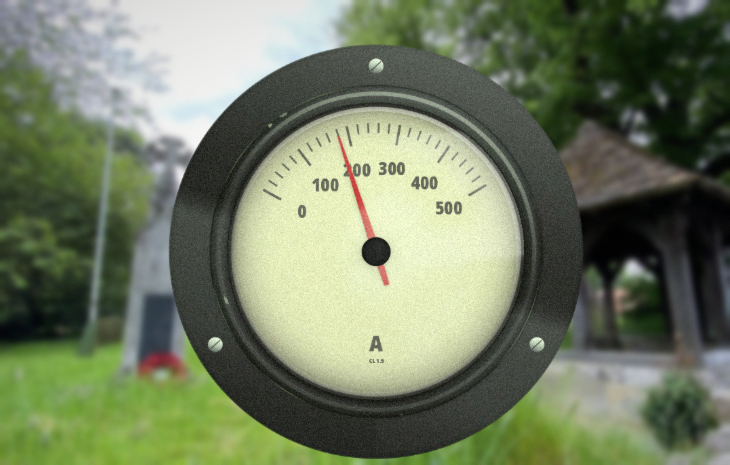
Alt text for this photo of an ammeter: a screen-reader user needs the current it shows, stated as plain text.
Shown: 180 A
